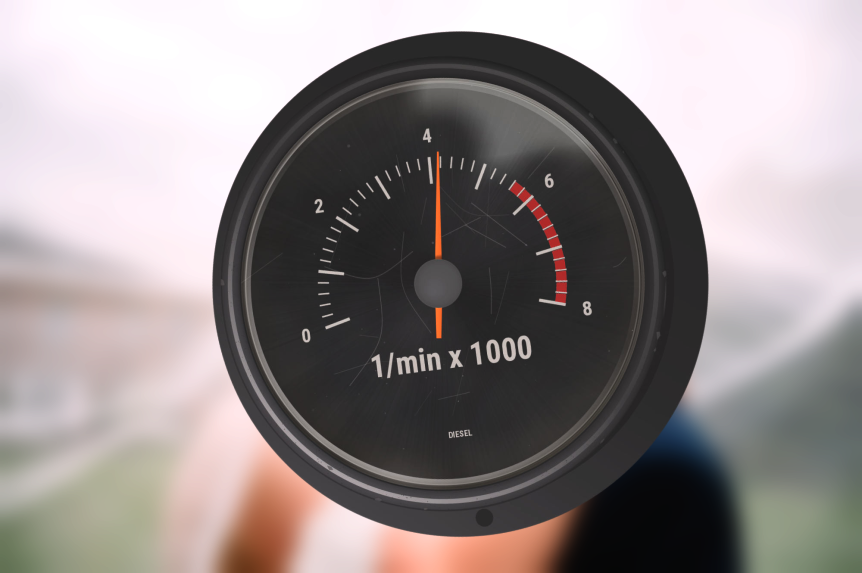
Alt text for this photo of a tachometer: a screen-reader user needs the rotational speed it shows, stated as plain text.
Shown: 4200 rpm
